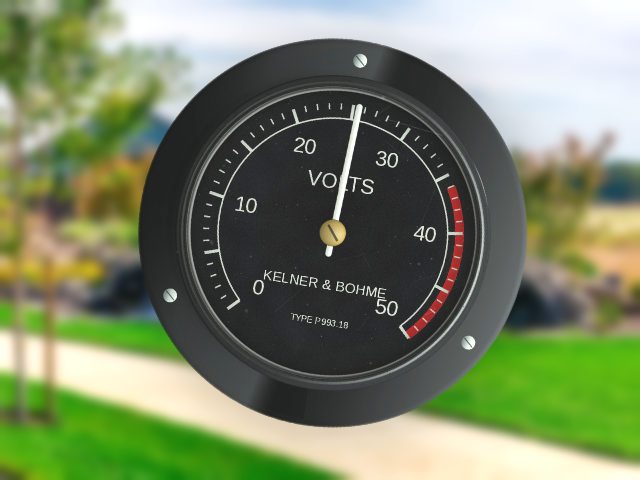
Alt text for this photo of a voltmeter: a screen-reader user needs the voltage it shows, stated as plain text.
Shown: 25.5 V
